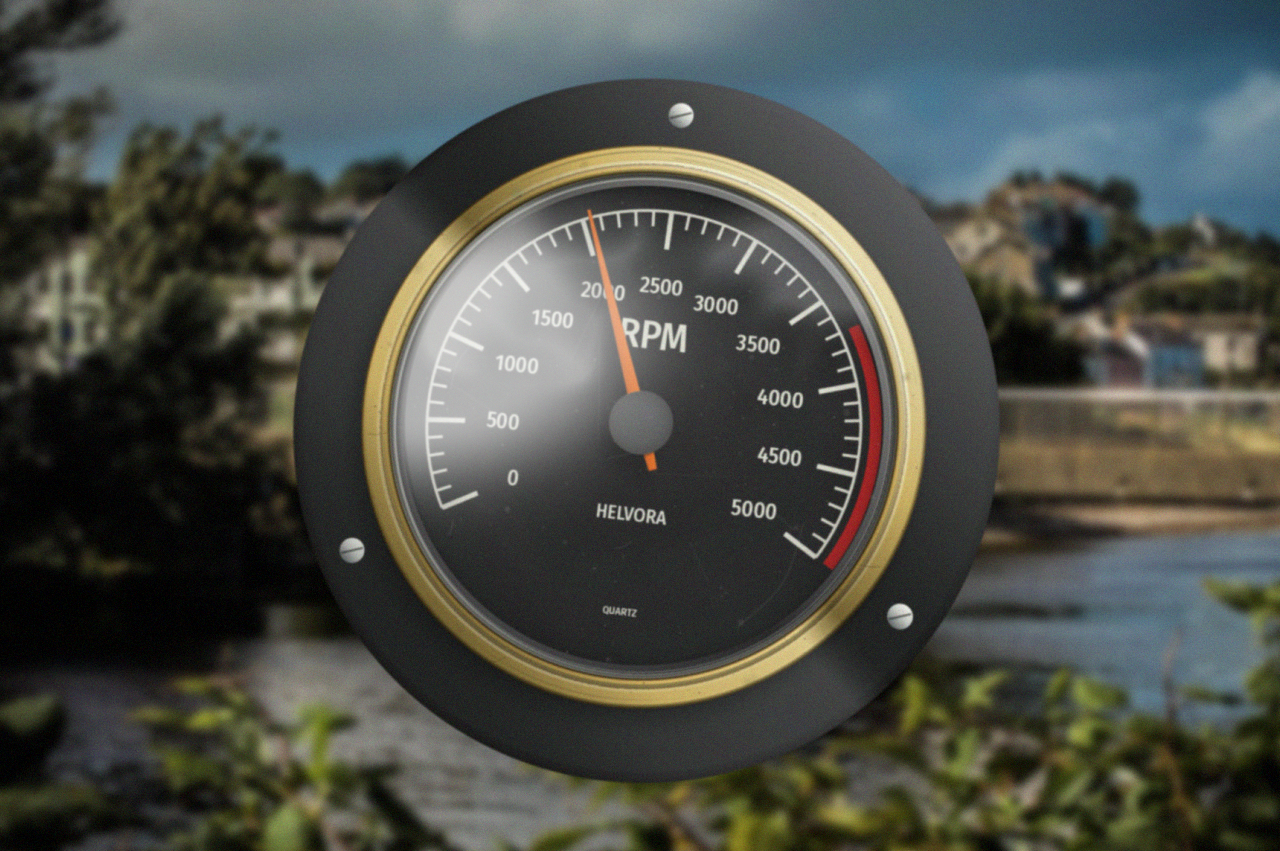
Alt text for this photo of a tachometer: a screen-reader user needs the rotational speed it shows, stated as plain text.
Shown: 2050 rpm
